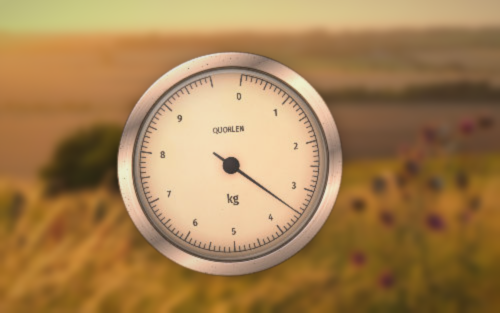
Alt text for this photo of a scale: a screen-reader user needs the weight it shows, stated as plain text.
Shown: 3.5 kg
